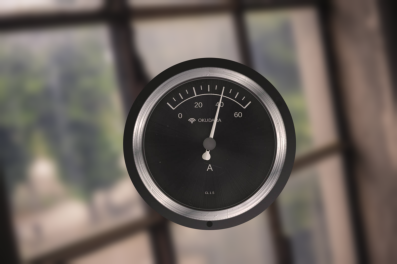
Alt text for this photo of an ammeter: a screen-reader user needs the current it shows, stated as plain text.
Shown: 40 A
